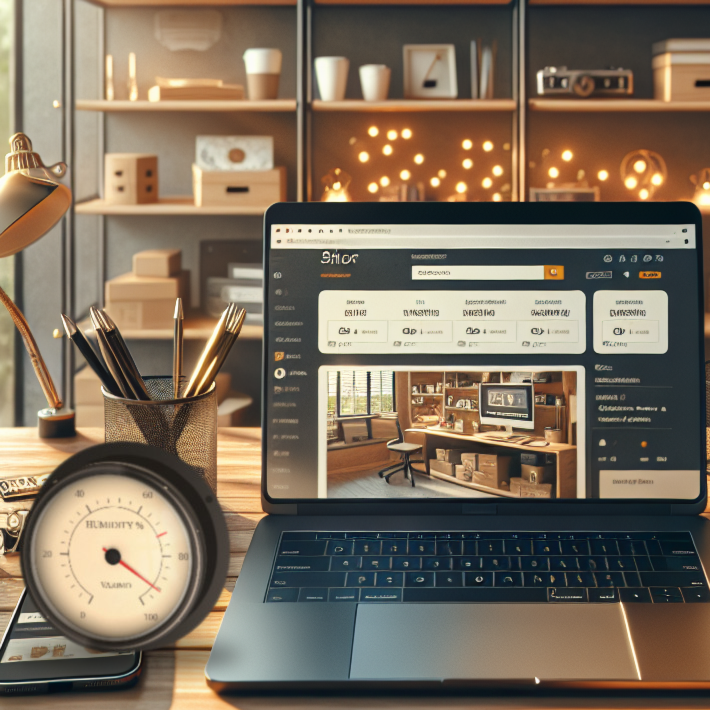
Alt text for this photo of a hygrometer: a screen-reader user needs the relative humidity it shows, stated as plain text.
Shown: 92 %
